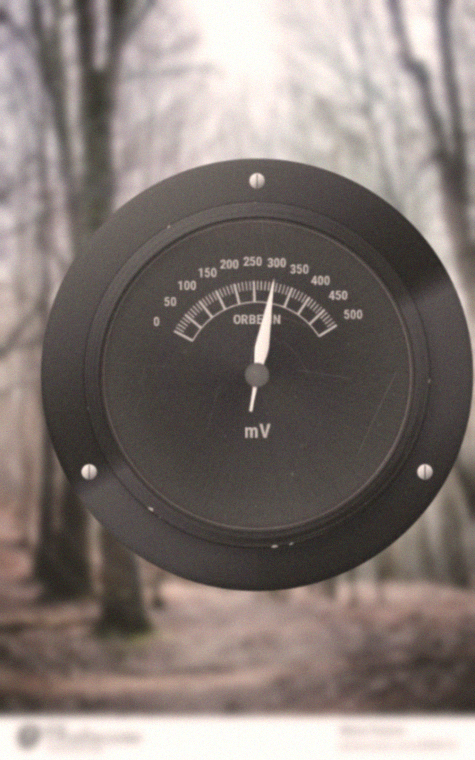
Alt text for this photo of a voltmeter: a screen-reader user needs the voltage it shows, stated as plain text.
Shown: 300 mV
